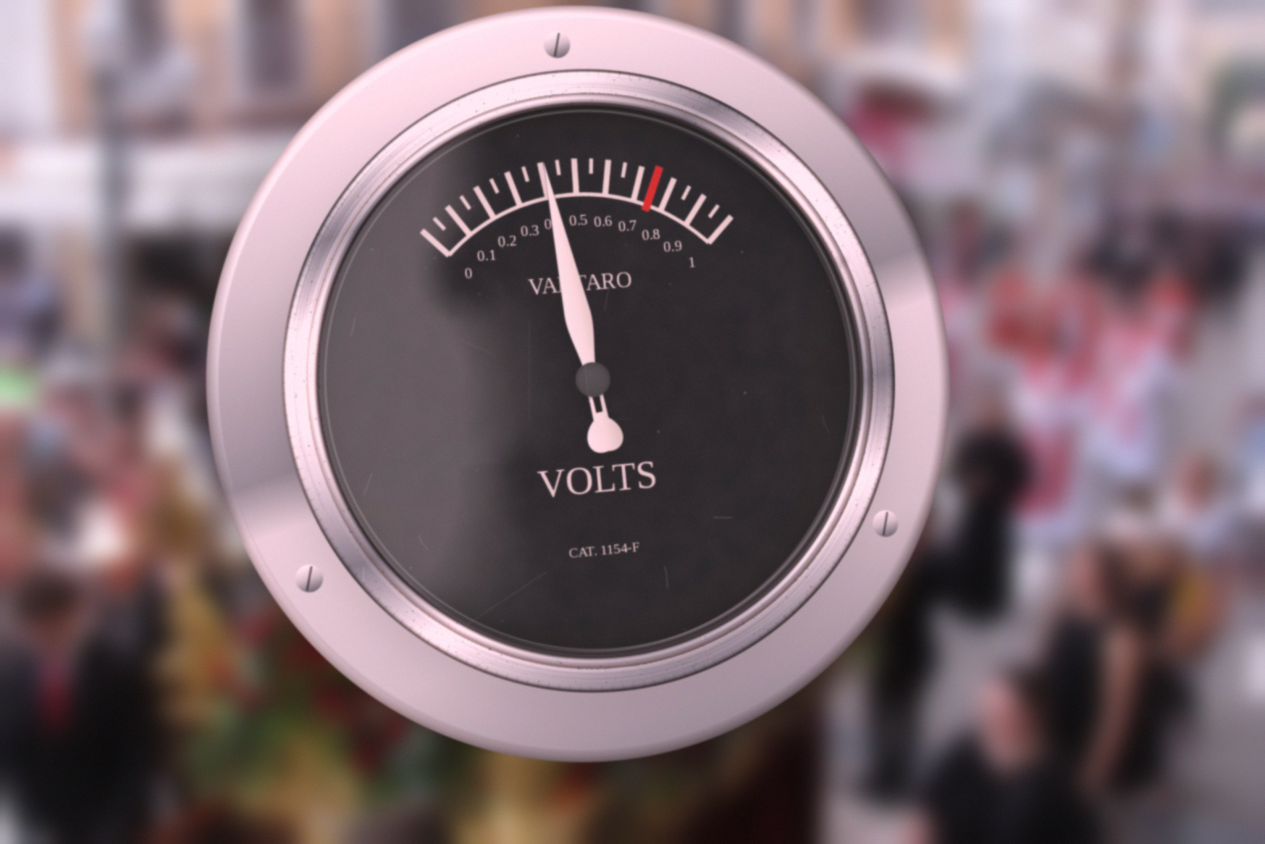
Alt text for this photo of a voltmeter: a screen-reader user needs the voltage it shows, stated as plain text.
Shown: 0.4 V
